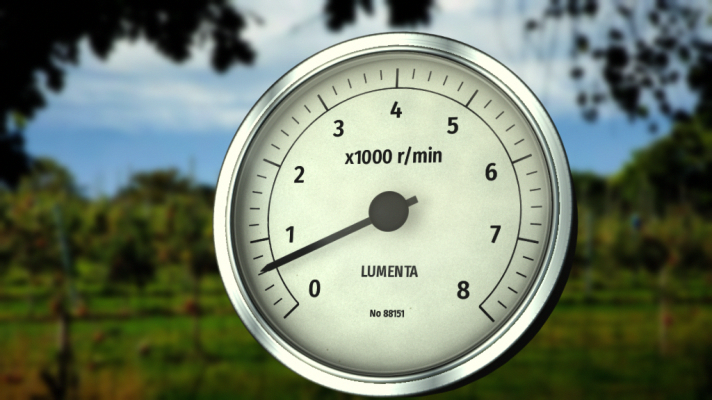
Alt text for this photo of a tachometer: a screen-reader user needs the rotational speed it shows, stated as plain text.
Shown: 600 rpm
